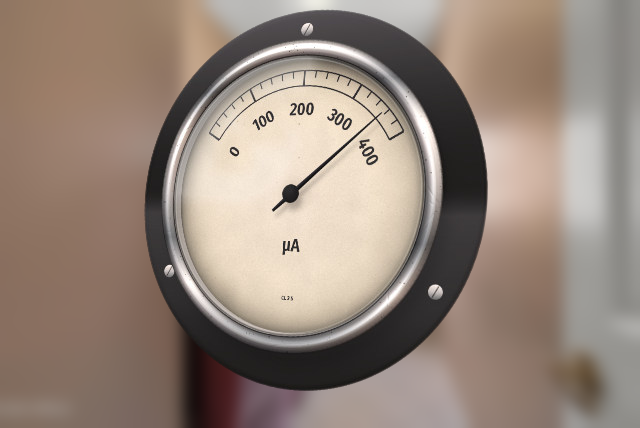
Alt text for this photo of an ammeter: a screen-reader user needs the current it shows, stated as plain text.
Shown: 360 µA
